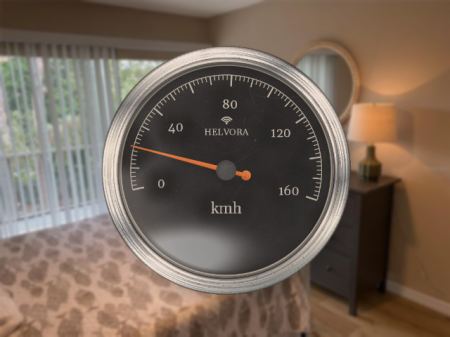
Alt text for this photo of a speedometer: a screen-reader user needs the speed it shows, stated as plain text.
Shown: 20 km/h
